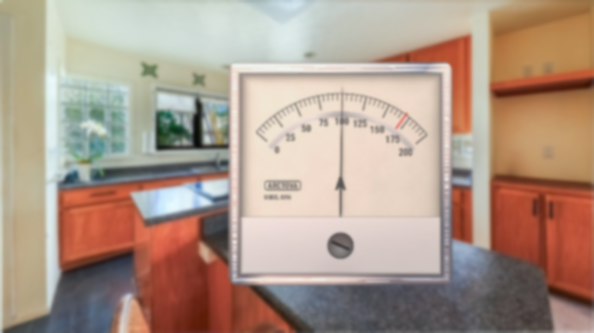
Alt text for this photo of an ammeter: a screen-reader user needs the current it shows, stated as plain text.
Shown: 100 A
